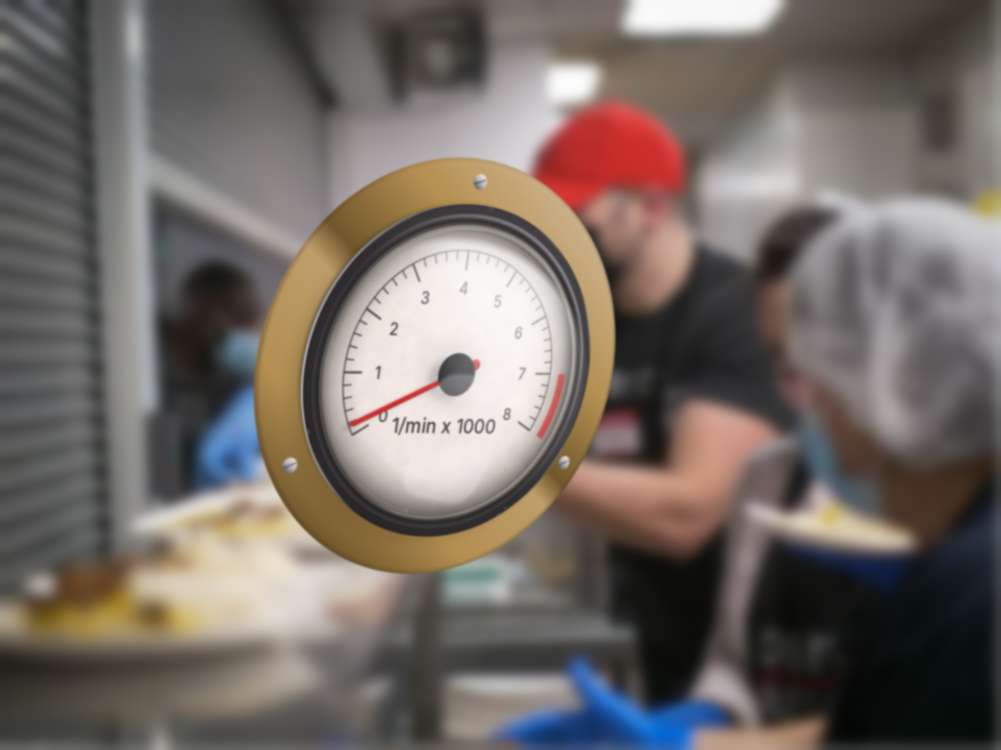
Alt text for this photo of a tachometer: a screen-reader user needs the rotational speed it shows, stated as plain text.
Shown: 200 rpm
